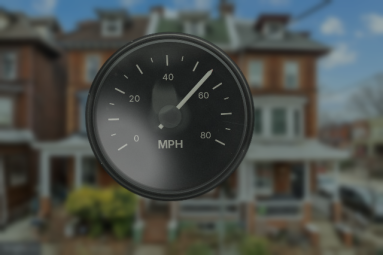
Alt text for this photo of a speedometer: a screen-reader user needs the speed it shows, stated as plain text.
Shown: 55 mph
